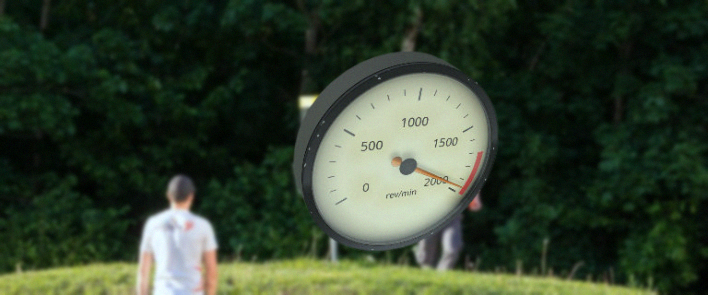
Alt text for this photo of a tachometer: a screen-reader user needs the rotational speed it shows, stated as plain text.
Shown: 1950 rpm
